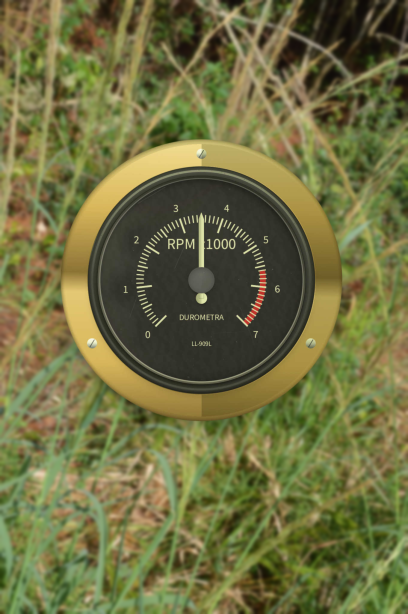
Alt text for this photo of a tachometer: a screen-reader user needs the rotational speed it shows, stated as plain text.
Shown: 3500 rpm
